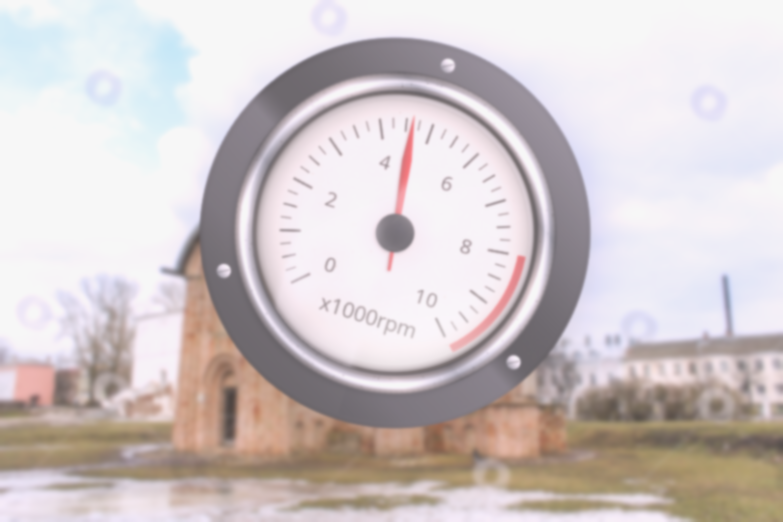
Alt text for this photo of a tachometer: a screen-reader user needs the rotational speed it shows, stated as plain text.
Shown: 4625 rpm
